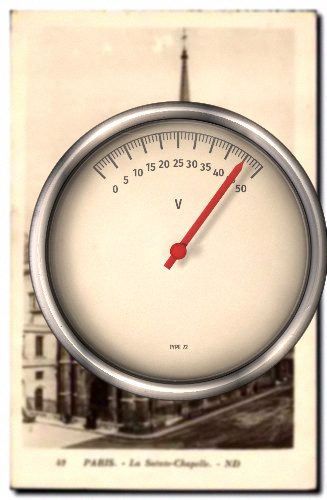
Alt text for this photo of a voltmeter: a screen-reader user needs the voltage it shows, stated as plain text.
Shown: 45 V
